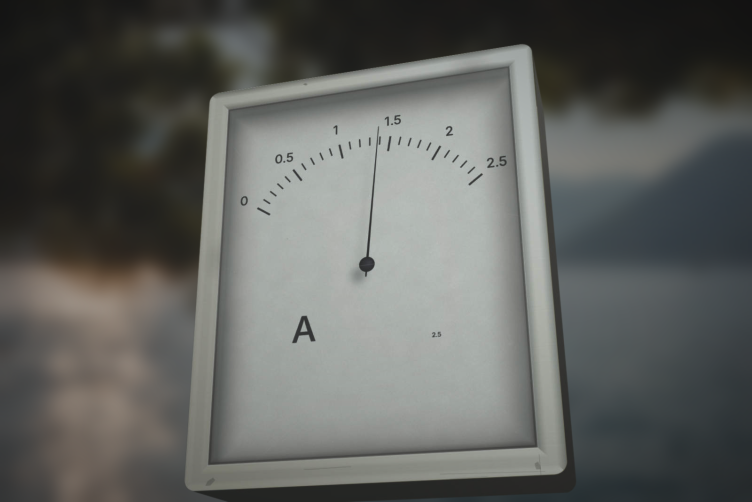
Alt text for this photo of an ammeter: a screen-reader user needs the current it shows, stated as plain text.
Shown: 1.4 A
